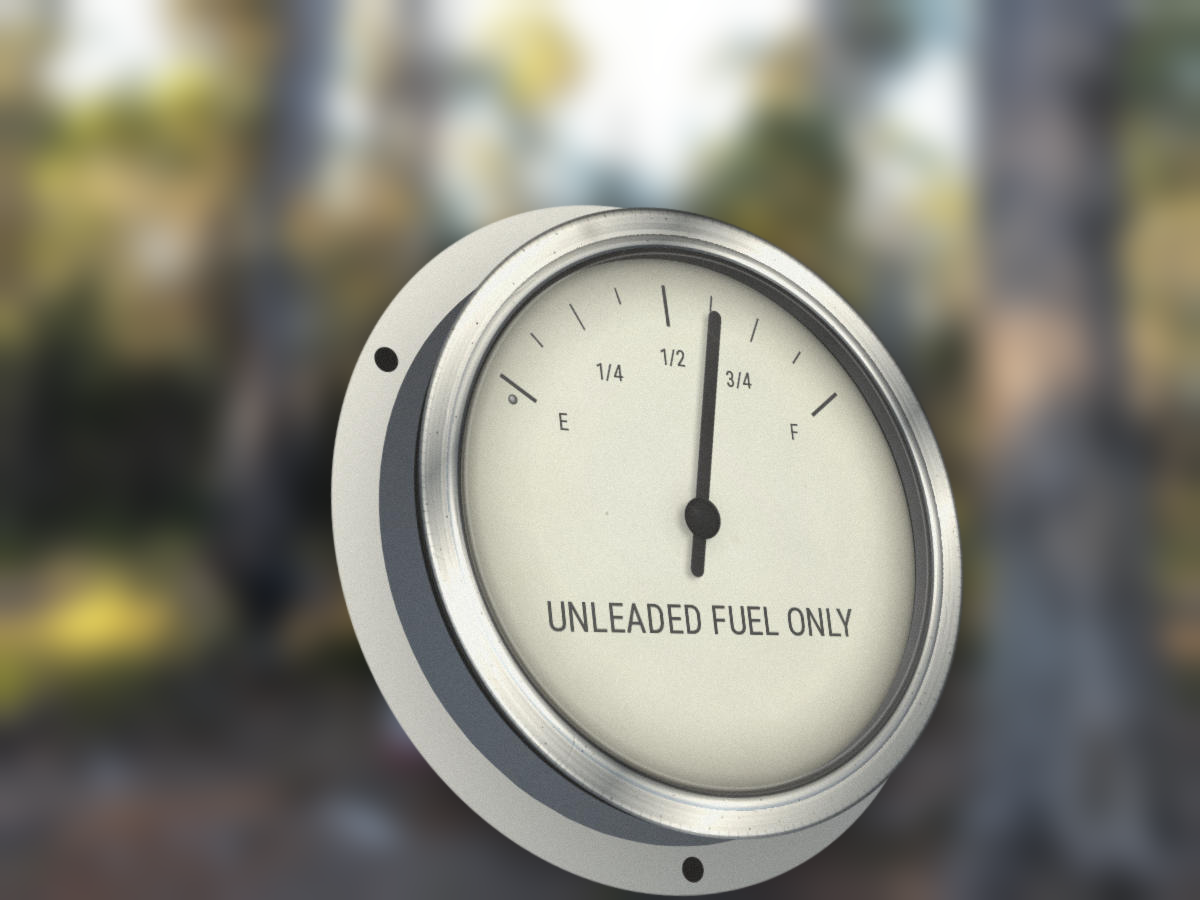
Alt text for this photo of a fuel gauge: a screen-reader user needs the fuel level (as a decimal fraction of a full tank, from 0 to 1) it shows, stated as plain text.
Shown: 0.625
